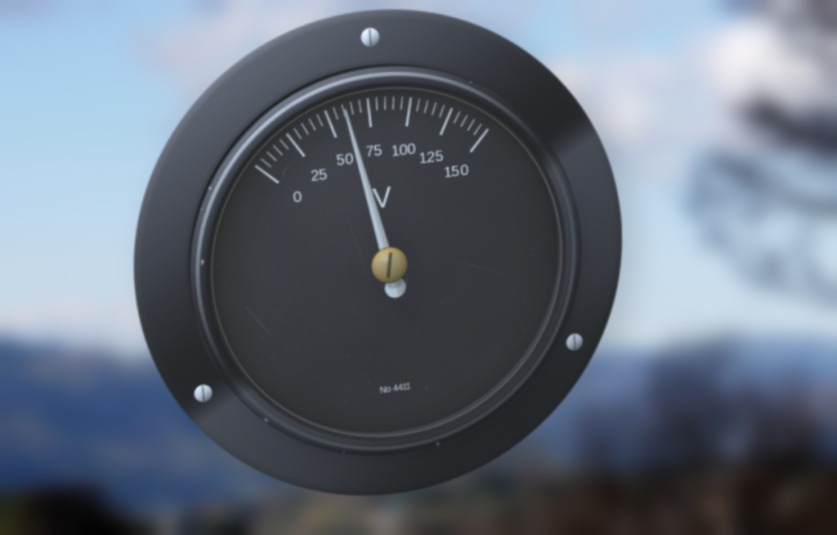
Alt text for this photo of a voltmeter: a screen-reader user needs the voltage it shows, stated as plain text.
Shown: 60 V
